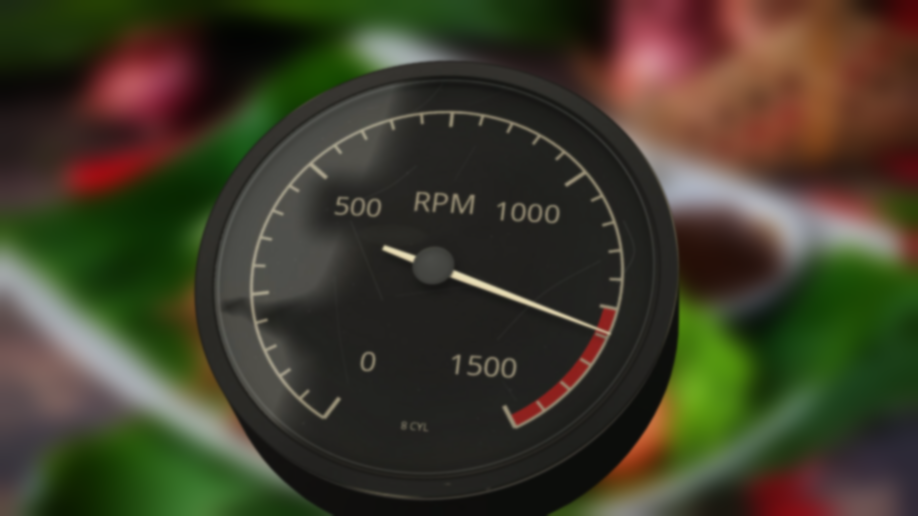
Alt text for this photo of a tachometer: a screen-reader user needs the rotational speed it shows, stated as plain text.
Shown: 1300 rpm
